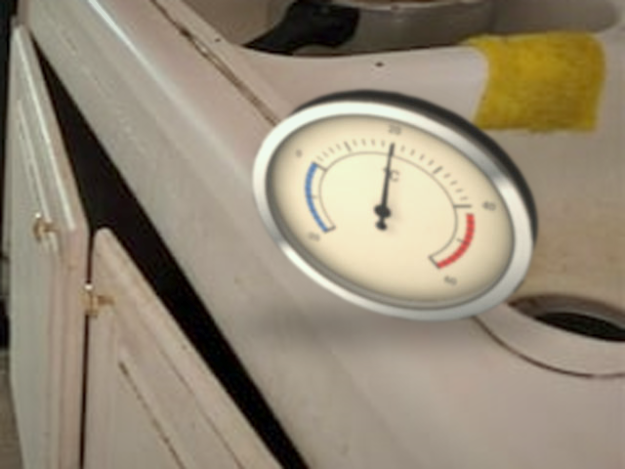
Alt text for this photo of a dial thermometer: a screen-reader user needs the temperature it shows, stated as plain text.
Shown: 20 °C
